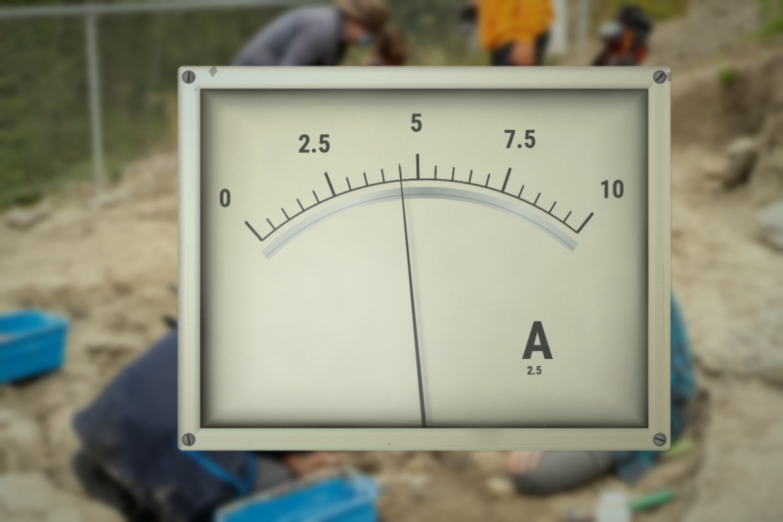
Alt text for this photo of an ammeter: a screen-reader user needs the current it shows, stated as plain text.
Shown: 4.5 A
